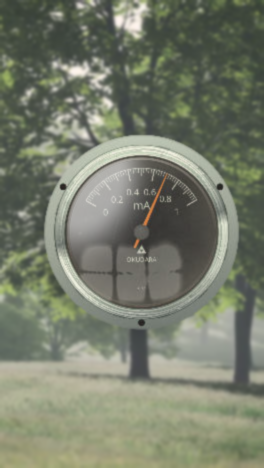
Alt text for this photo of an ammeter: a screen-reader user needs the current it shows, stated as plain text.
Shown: 0.7 mA
